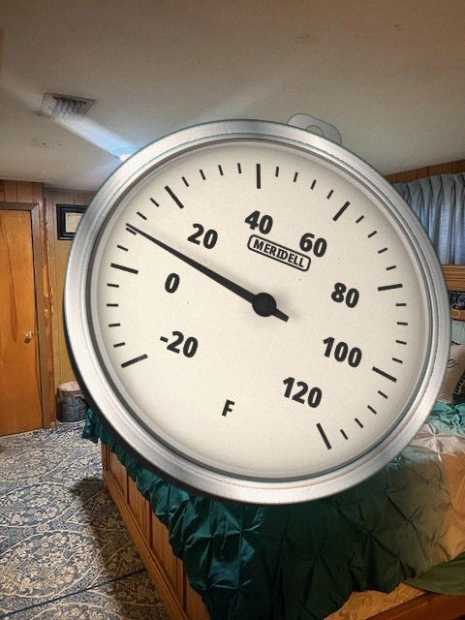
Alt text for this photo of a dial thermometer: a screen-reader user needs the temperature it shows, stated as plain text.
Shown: 8 °F
